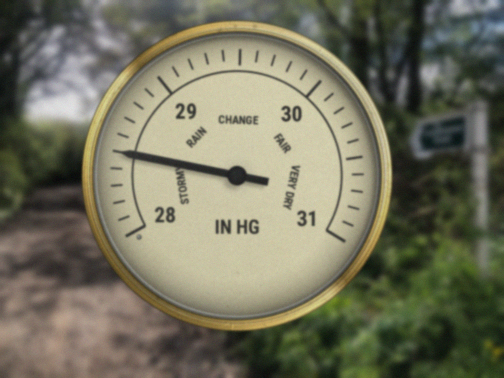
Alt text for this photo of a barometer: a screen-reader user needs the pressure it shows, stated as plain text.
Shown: 28.5 inHg
